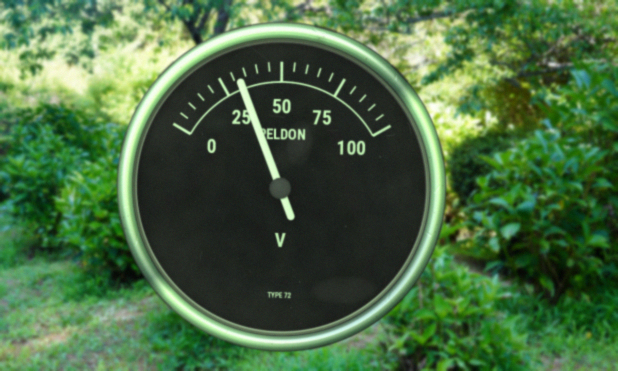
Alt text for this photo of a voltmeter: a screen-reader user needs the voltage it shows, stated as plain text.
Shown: 32.5 V
